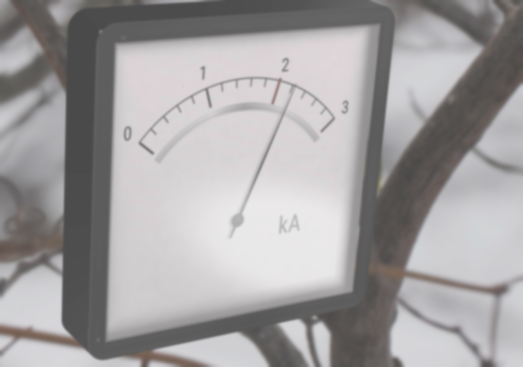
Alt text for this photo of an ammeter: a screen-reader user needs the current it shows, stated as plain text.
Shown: 2.2 kA
